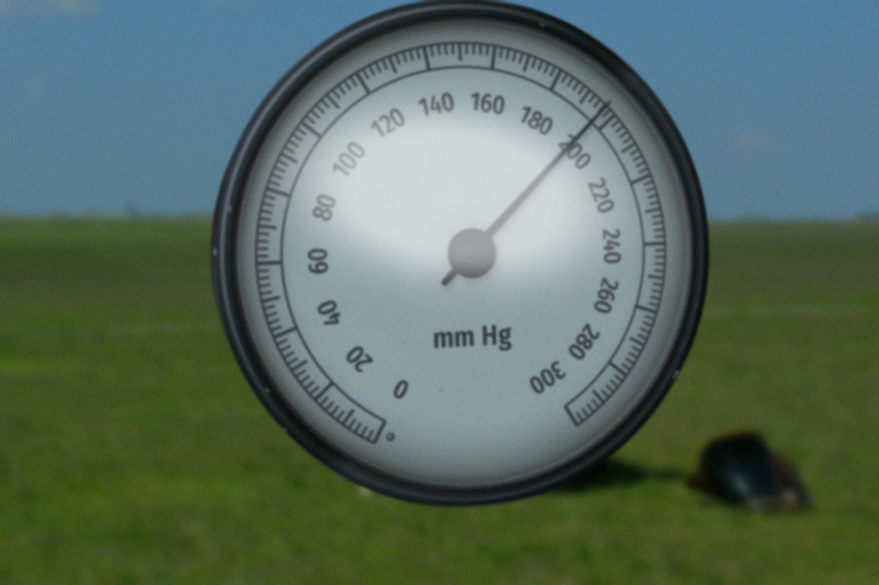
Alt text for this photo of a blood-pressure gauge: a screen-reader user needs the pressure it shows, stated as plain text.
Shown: 196 mmHg
